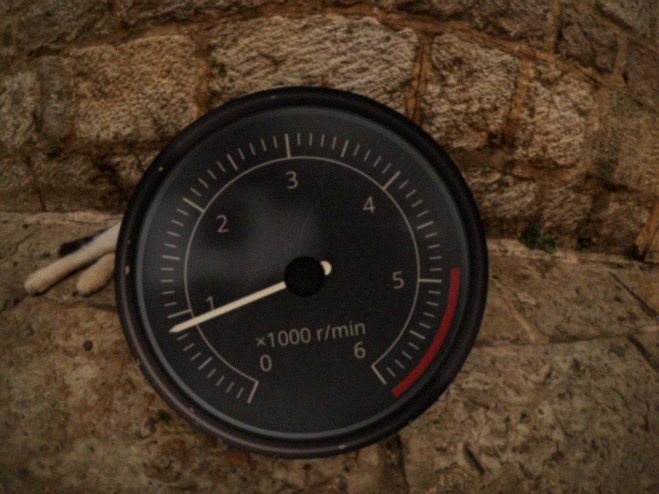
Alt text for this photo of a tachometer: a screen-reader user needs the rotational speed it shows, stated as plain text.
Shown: 900 rpm
